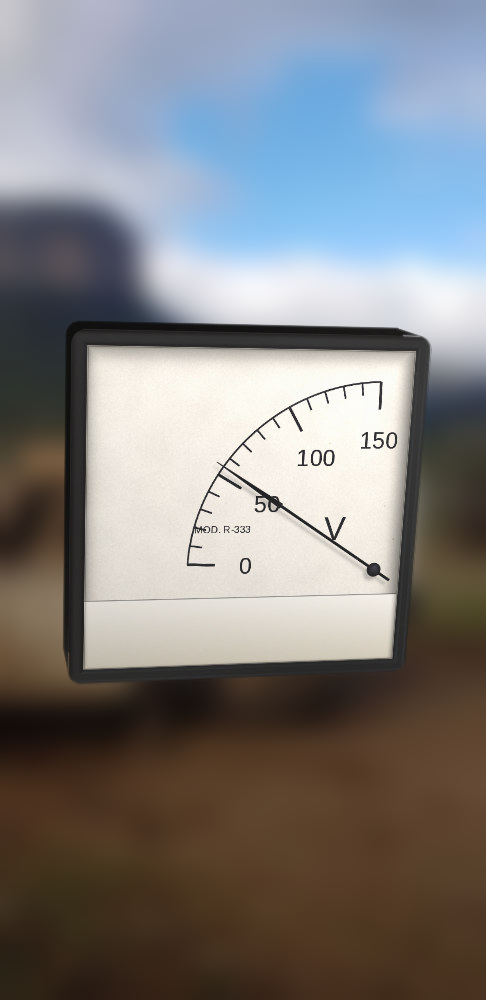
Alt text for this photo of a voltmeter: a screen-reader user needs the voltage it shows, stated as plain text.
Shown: 55 V
